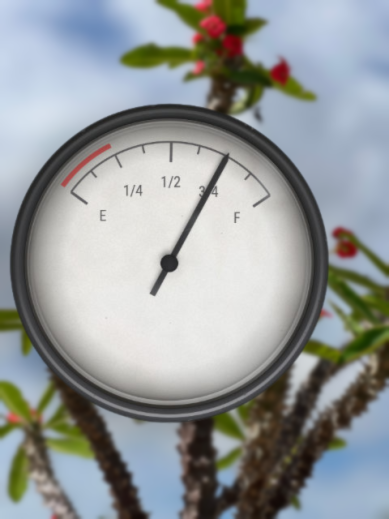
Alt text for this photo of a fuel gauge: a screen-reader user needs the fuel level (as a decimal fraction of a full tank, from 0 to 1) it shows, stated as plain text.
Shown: 0.75
